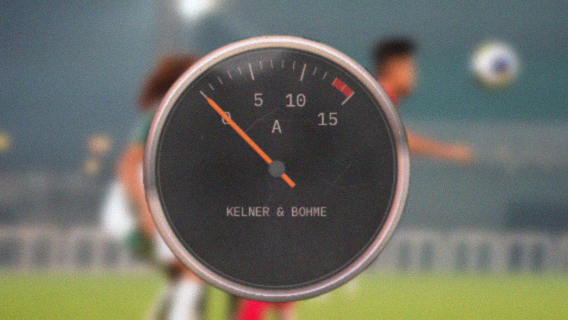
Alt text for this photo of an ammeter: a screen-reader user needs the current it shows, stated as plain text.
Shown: 0 A
